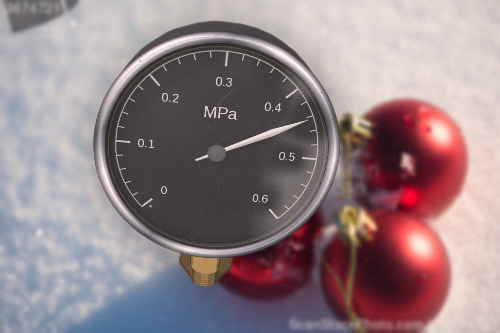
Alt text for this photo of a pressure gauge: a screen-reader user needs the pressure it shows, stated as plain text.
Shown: 0.44 MPa
